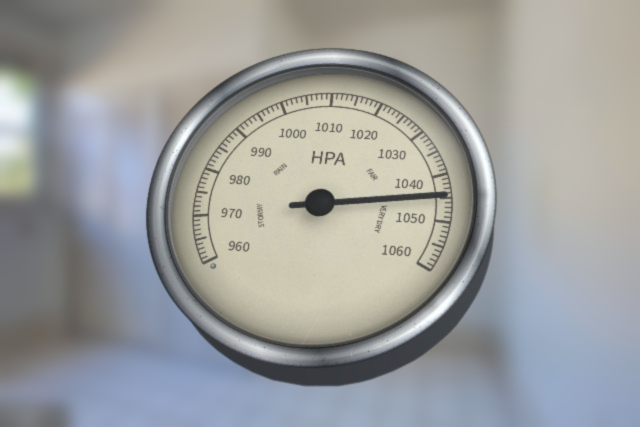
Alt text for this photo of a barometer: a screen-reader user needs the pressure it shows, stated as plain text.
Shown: 1045 hPa
